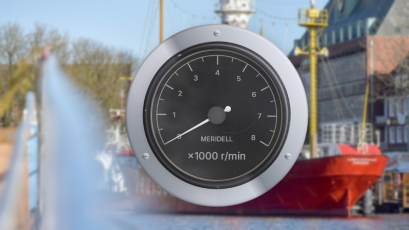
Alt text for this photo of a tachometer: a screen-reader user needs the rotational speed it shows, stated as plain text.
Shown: 0 rpm
